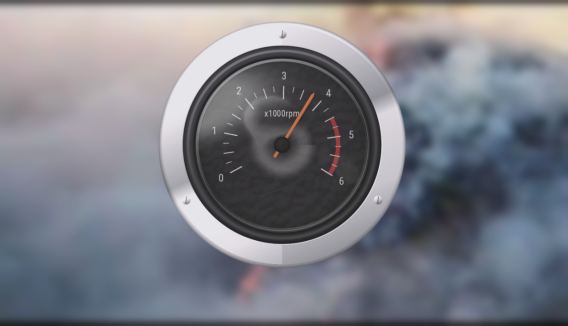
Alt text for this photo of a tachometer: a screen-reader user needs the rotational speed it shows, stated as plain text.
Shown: 3750 rpm
